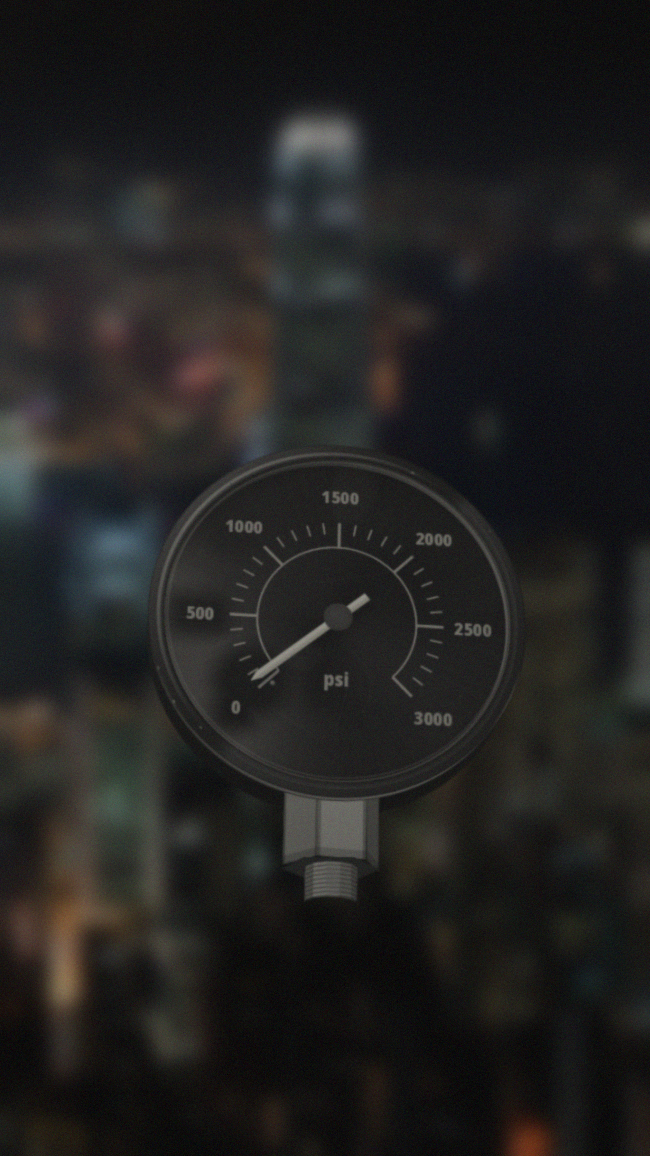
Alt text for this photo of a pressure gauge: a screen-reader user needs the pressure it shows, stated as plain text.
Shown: 50 psi
